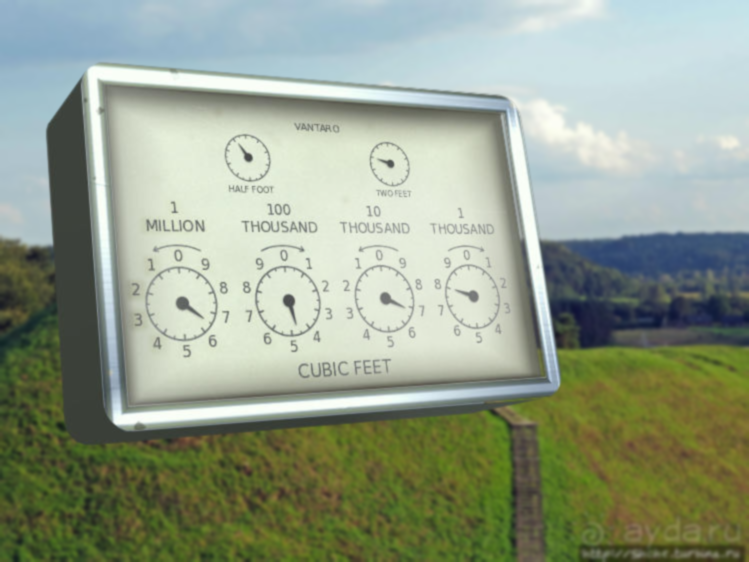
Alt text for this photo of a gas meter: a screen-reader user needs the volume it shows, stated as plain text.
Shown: 646800 ft³
